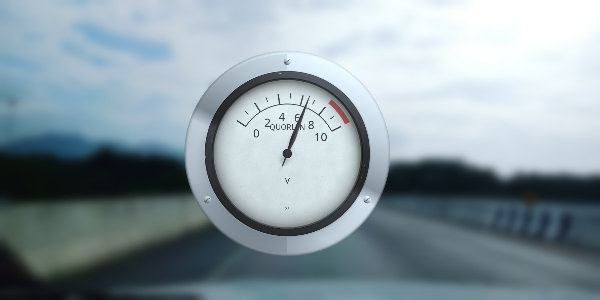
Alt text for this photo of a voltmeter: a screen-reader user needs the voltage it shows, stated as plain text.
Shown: 6.5 V
